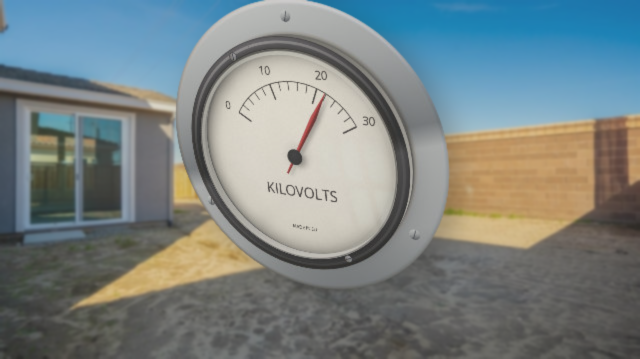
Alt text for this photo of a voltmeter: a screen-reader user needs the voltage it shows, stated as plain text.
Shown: 22 kV
